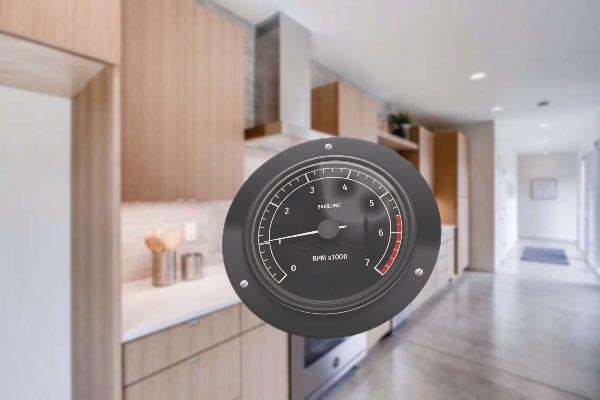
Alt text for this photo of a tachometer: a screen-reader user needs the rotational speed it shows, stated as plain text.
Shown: 1000 rpm
